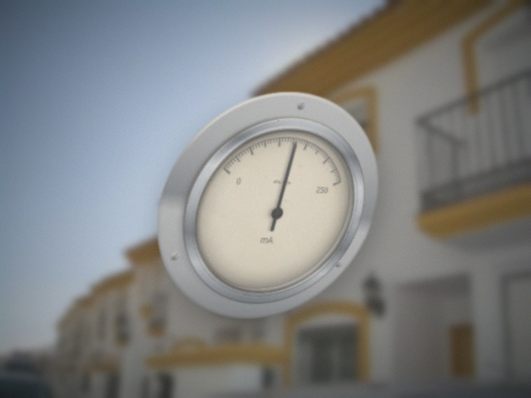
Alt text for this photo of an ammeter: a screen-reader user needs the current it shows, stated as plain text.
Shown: 125 mA
